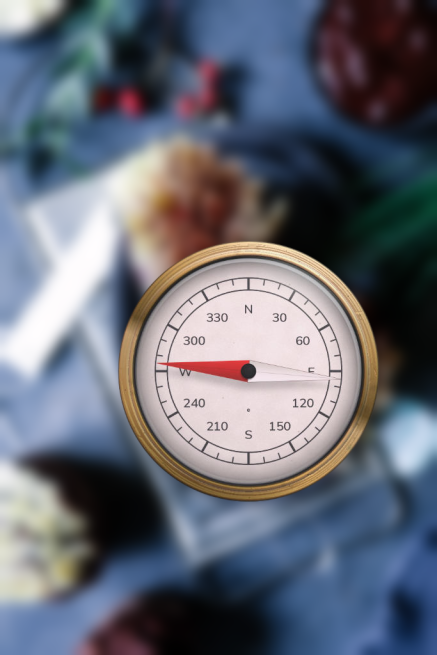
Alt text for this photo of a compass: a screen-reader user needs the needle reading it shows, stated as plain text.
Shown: 275 °
